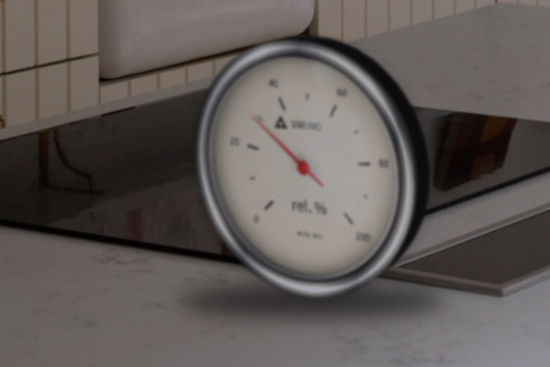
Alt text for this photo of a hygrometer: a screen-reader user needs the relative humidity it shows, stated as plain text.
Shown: 30 %
